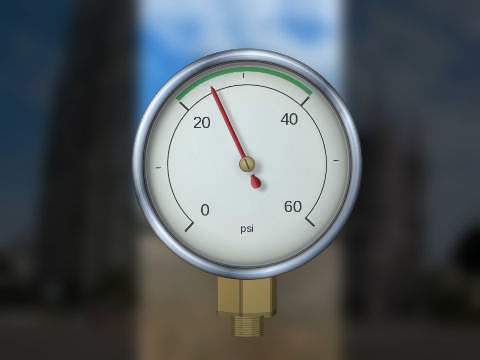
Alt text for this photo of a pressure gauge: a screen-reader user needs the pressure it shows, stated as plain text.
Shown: 25 psi
